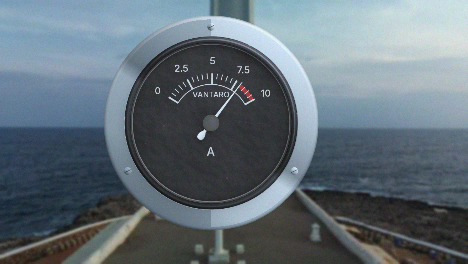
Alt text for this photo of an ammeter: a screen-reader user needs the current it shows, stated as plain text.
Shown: 8 A
